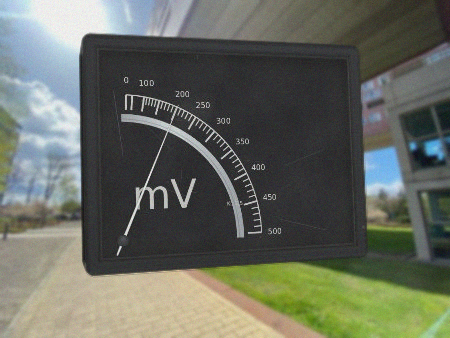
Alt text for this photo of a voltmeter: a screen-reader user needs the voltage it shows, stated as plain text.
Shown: 200 mV
